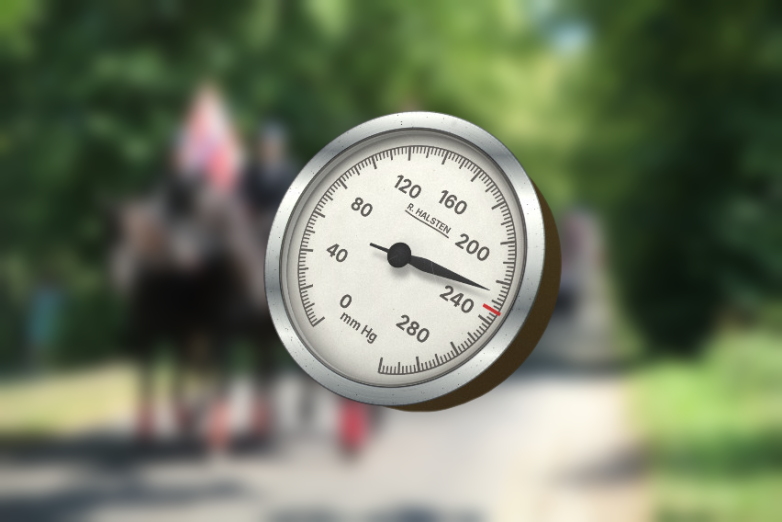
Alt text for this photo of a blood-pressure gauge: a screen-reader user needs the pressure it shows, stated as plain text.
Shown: 226 mmHg
